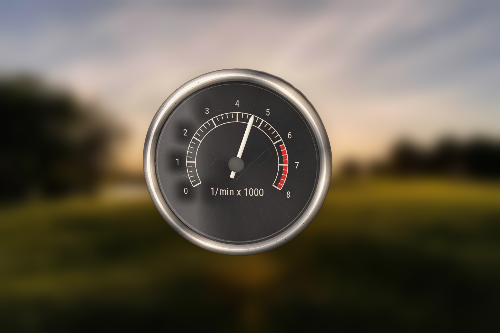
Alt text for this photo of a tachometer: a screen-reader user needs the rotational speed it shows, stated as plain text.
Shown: 4600 rpm
